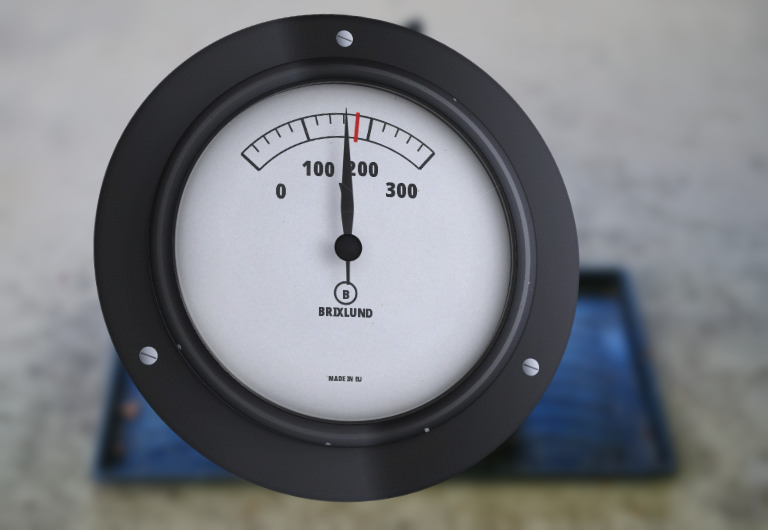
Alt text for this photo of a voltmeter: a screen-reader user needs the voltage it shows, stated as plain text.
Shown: 160 V
